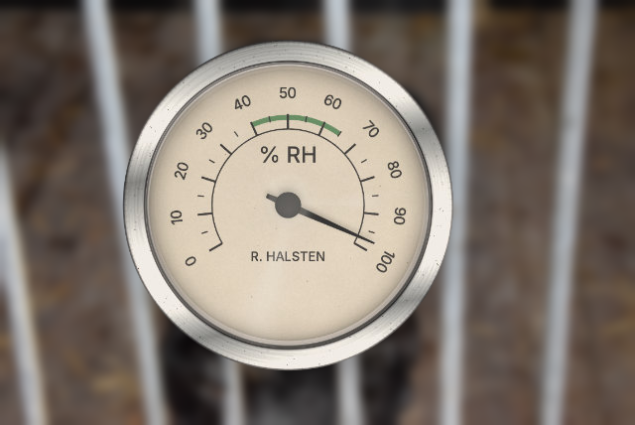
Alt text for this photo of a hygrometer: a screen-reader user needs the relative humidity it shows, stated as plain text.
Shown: 97.5 %
